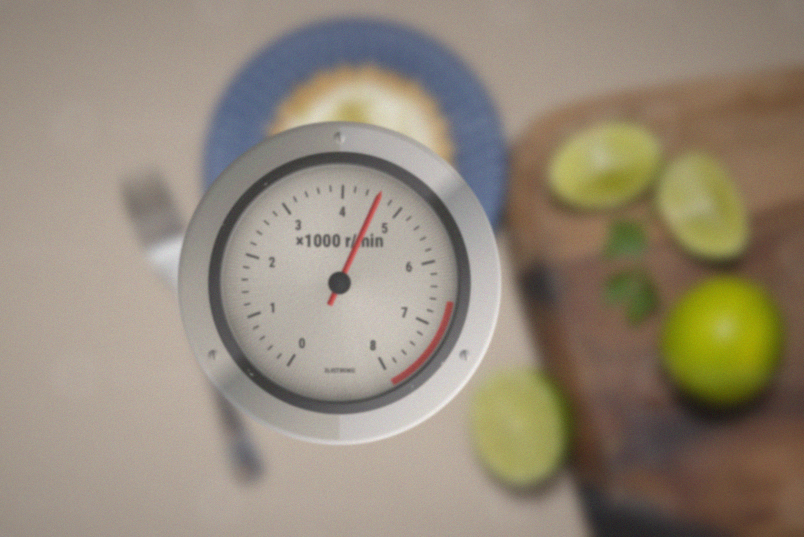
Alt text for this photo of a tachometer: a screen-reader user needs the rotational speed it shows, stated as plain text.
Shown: 4600 rpm
